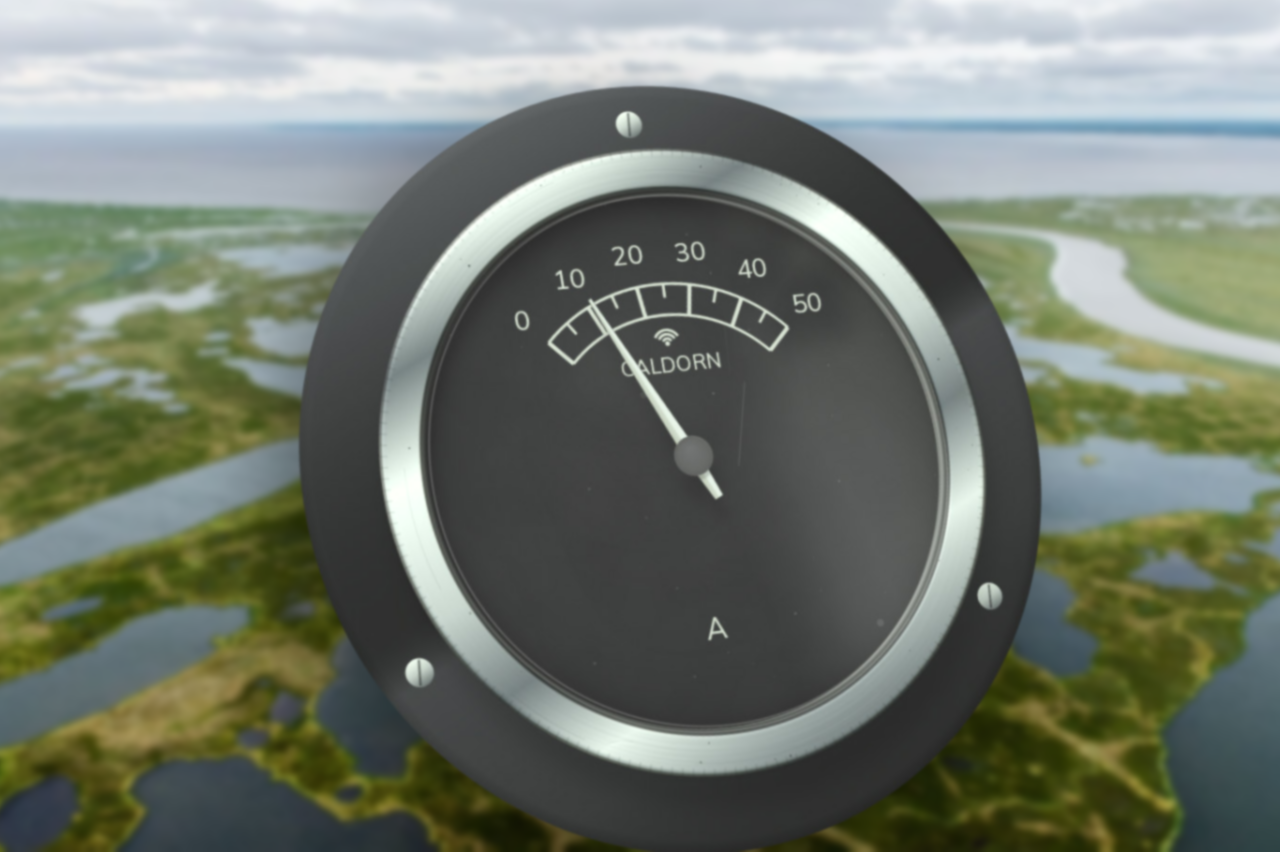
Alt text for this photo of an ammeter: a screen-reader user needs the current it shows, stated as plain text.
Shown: 10 A
